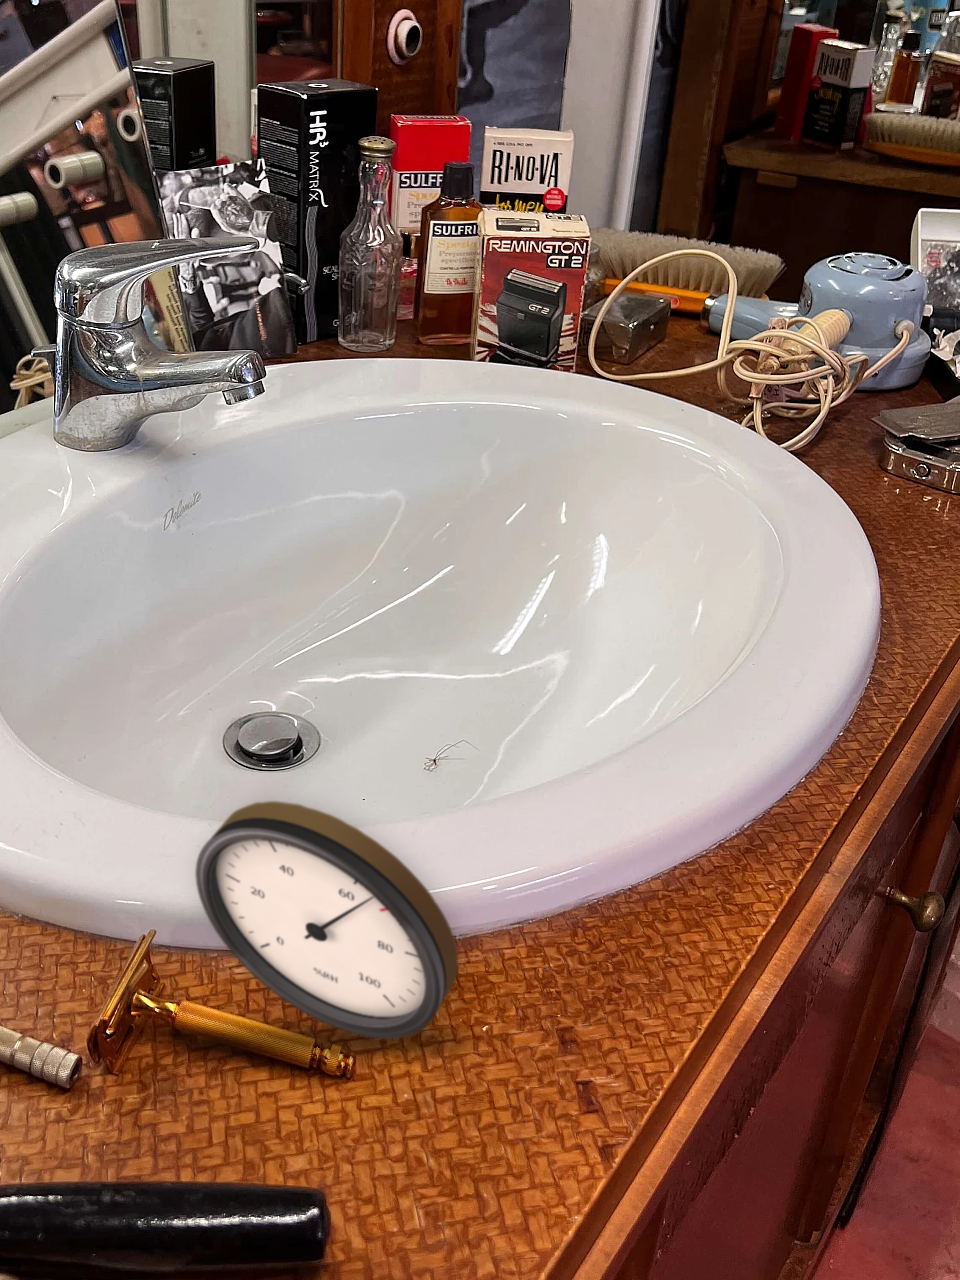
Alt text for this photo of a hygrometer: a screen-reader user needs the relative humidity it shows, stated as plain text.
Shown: 64 %
